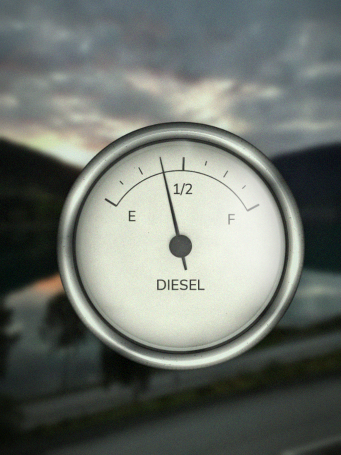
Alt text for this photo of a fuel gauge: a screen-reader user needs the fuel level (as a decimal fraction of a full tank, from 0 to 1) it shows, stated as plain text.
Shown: 0.375
